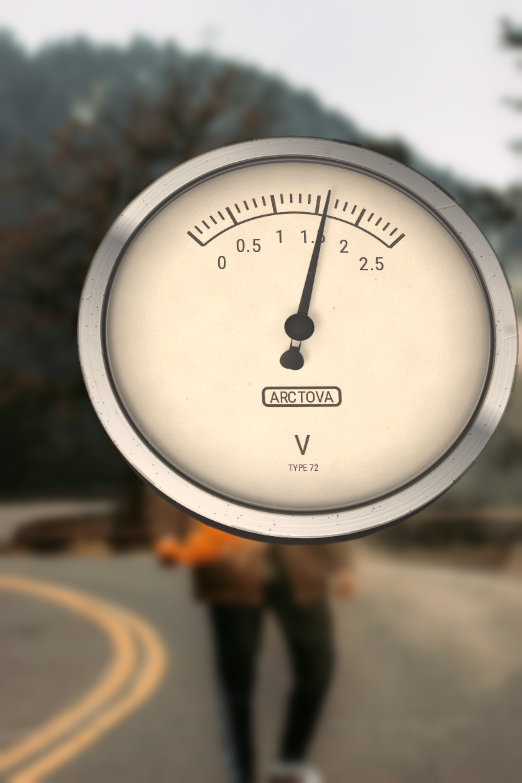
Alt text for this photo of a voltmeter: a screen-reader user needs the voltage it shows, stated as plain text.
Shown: 1.6 V
